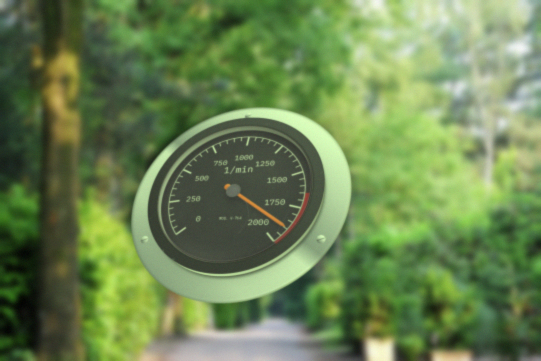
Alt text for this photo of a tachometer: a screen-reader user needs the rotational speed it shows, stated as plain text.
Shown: 1900 rpm
